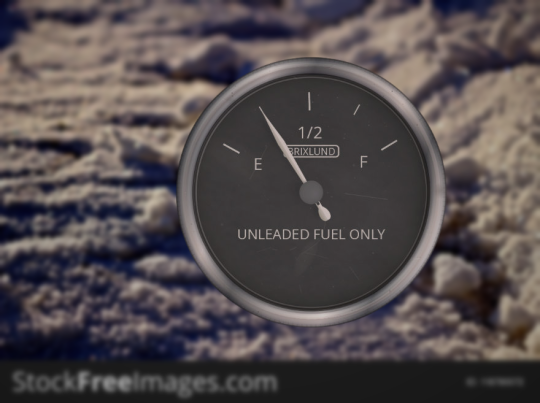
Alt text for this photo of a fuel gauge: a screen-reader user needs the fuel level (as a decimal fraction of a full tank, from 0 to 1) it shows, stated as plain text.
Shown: 0.25
